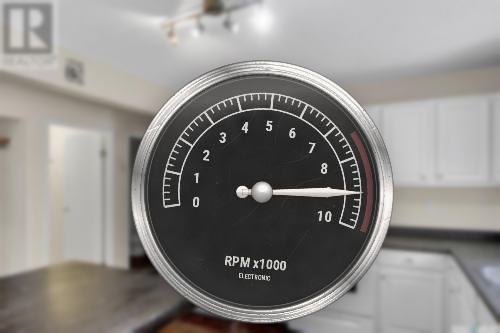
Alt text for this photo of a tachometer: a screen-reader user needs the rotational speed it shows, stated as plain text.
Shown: 9000 rpm
